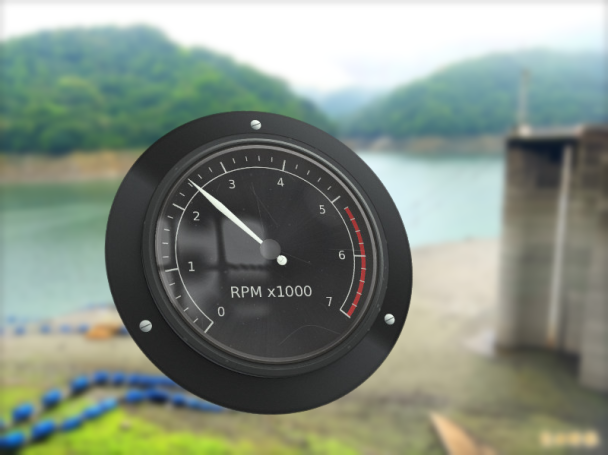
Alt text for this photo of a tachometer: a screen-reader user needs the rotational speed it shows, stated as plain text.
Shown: 2400 rpm
